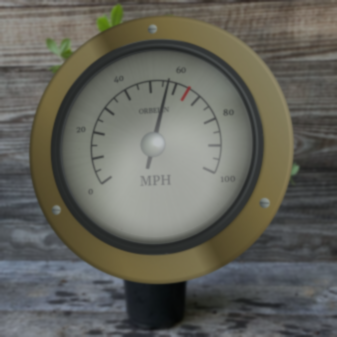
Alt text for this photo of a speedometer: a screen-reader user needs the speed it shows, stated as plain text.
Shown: 57.5 mph
